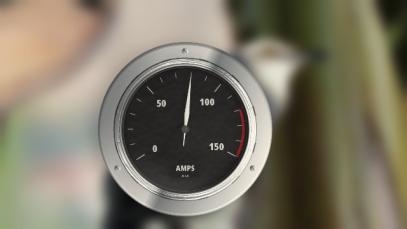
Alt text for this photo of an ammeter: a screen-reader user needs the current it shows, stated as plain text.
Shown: 80 A
